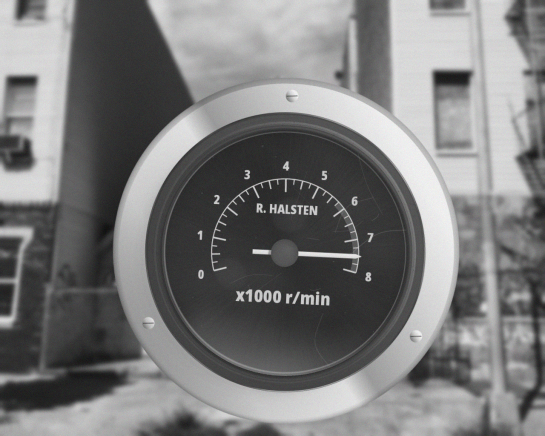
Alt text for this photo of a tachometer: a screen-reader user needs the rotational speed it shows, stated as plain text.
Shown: 7500 rpm
